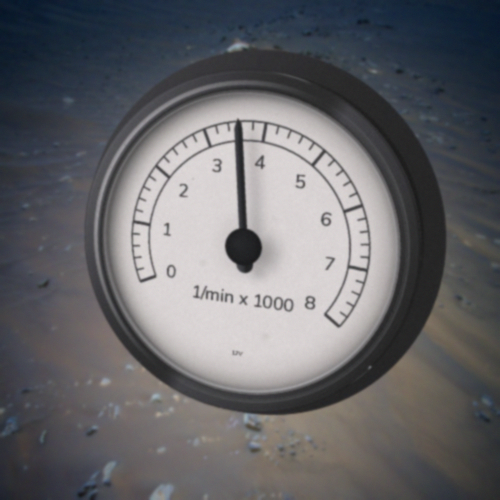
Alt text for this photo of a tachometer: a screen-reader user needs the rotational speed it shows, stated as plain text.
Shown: 3600 rpm
